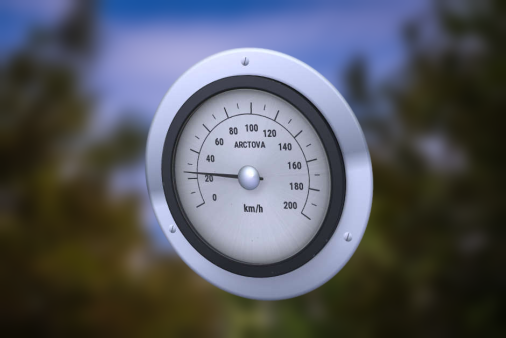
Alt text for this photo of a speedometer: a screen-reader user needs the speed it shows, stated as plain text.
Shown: 25 km/h
